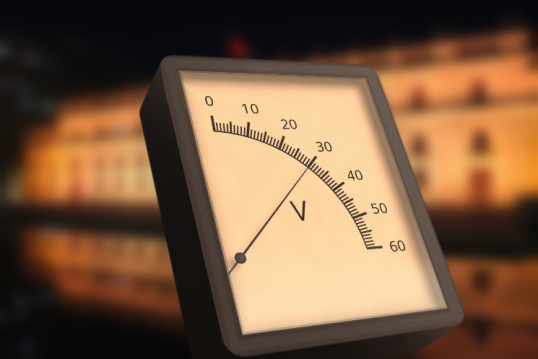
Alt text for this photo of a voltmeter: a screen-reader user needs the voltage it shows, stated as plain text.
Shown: 30 V
